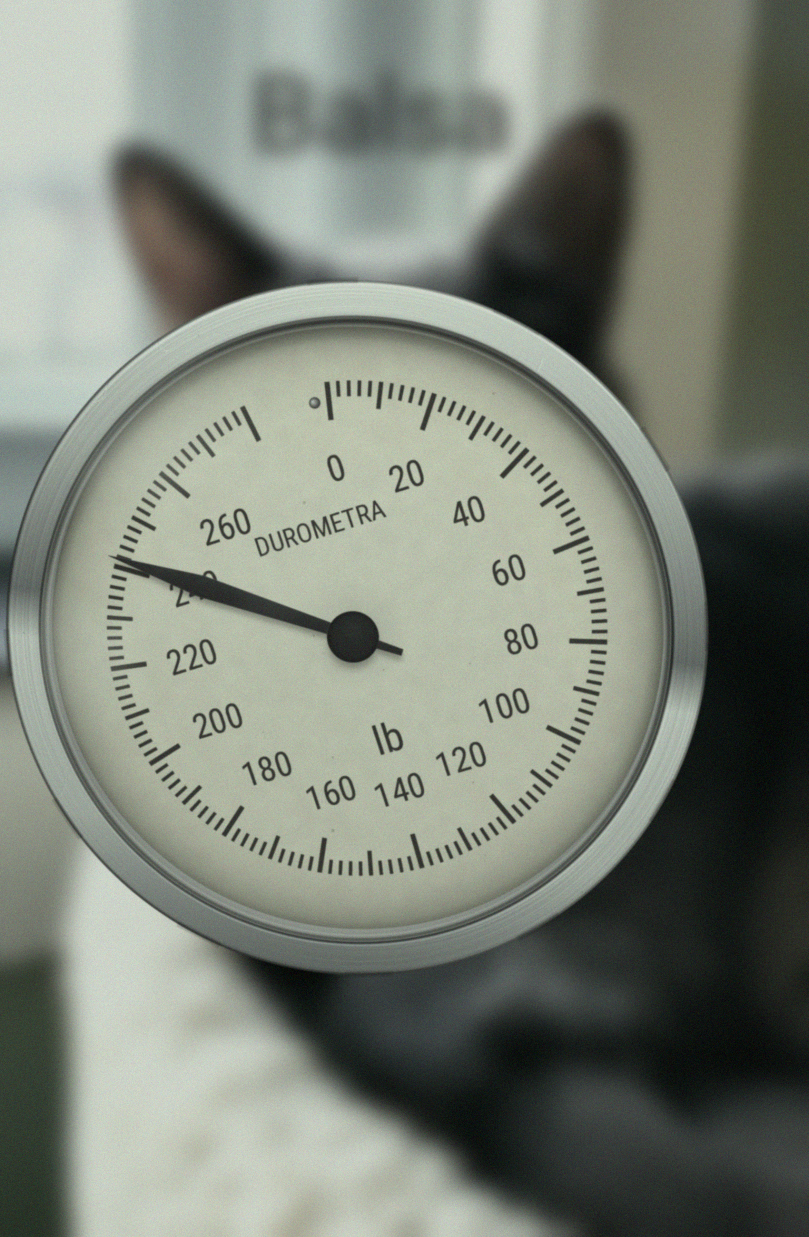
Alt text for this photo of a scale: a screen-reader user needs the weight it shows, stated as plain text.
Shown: 242 lb
